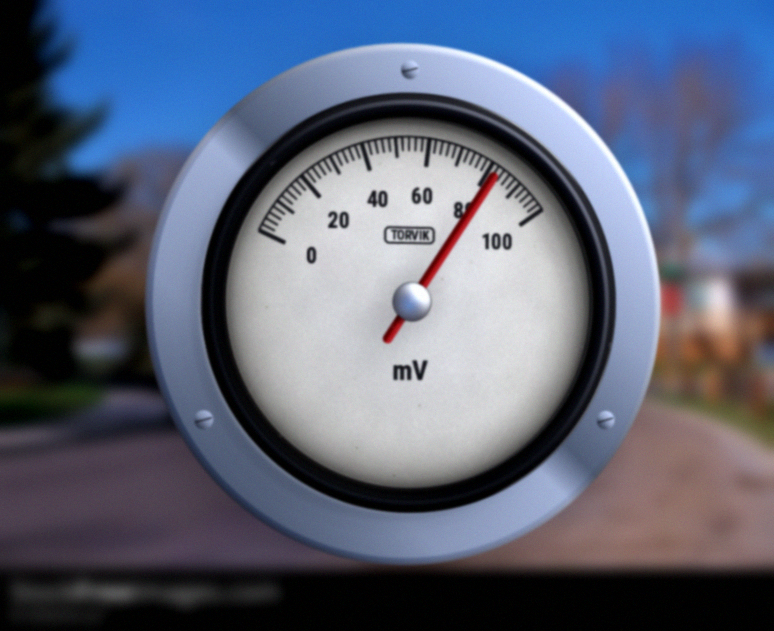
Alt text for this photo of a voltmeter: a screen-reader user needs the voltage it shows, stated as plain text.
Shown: 82 mV
